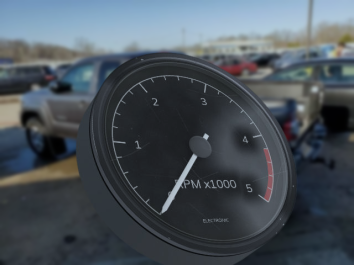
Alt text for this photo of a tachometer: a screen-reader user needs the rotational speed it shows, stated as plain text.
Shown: 0 rpm
